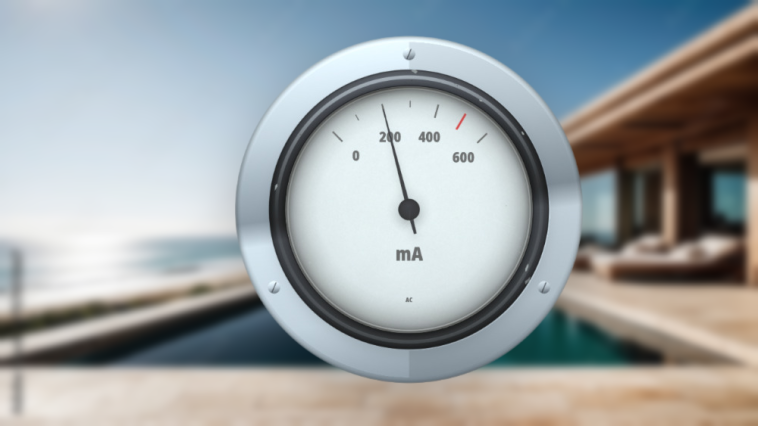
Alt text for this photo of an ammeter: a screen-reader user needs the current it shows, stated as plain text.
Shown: 200 mA
